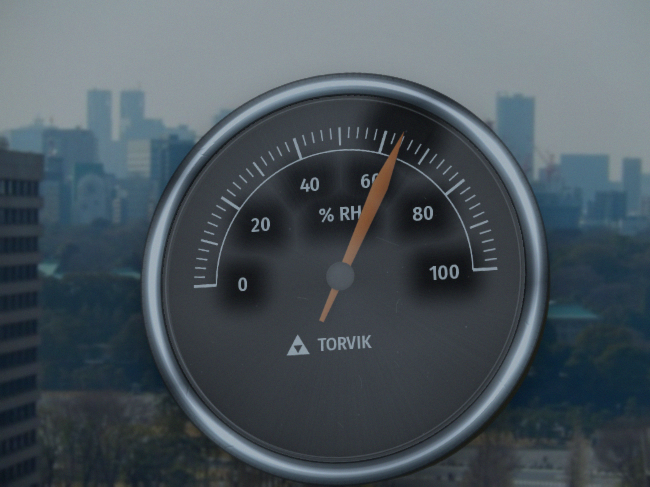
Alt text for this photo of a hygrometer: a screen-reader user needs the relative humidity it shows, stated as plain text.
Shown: 64 %
